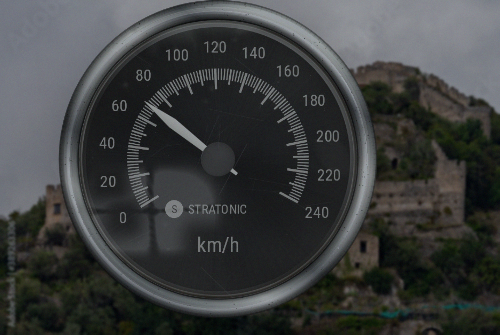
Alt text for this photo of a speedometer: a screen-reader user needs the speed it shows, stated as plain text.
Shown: 70 km/h
